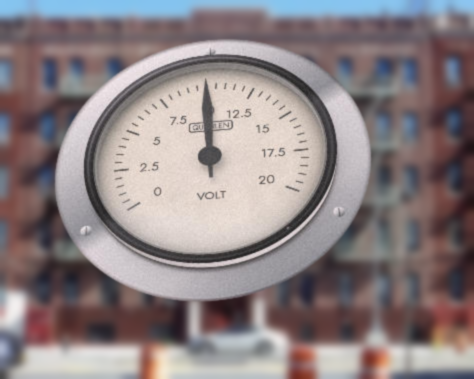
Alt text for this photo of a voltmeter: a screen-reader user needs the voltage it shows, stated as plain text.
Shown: 10 V
